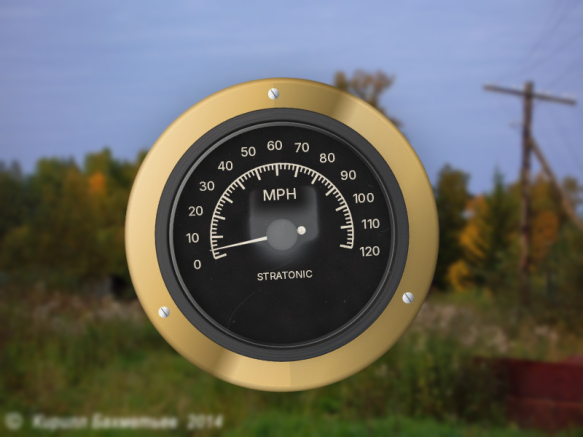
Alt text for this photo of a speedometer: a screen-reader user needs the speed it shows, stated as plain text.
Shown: 4 mph
